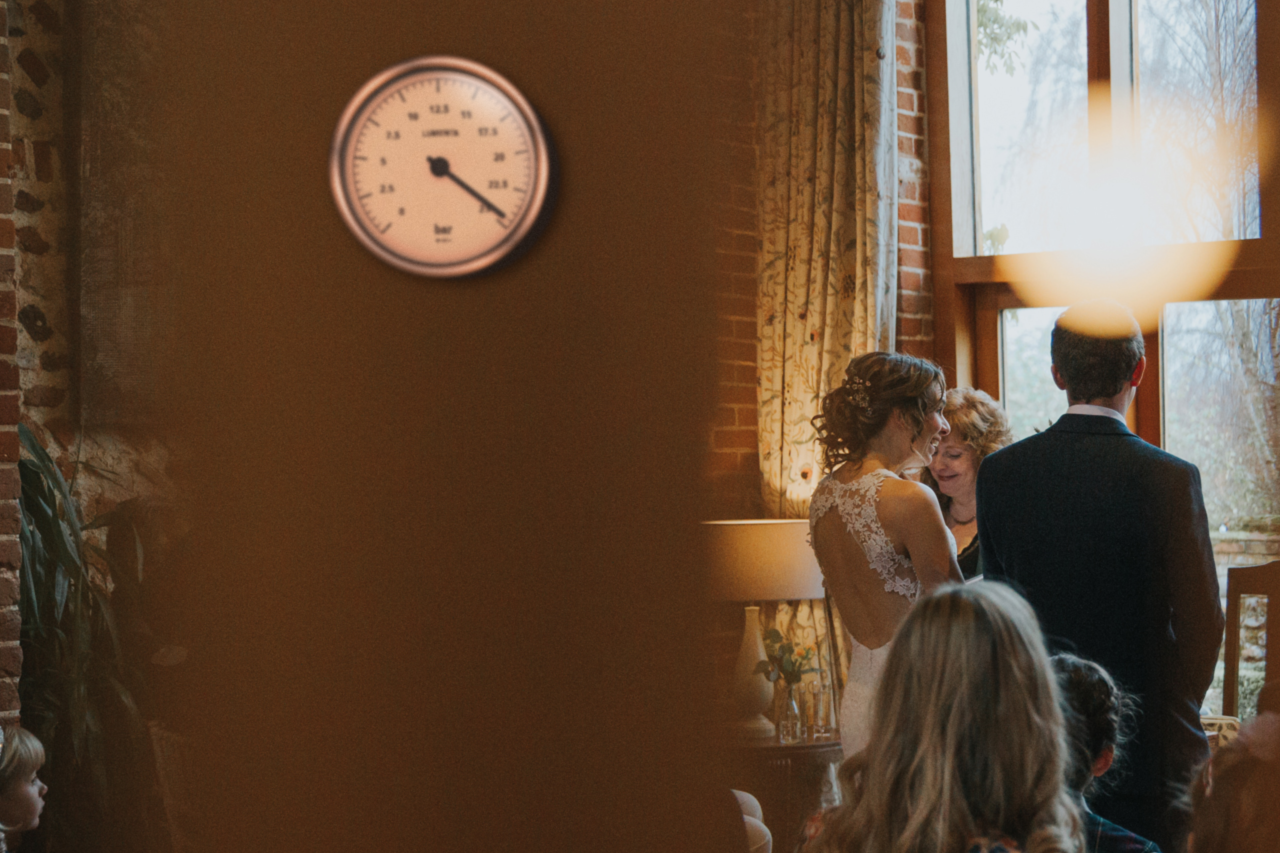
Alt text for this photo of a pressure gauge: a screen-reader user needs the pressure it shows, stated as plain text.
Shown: 24.5 bar
